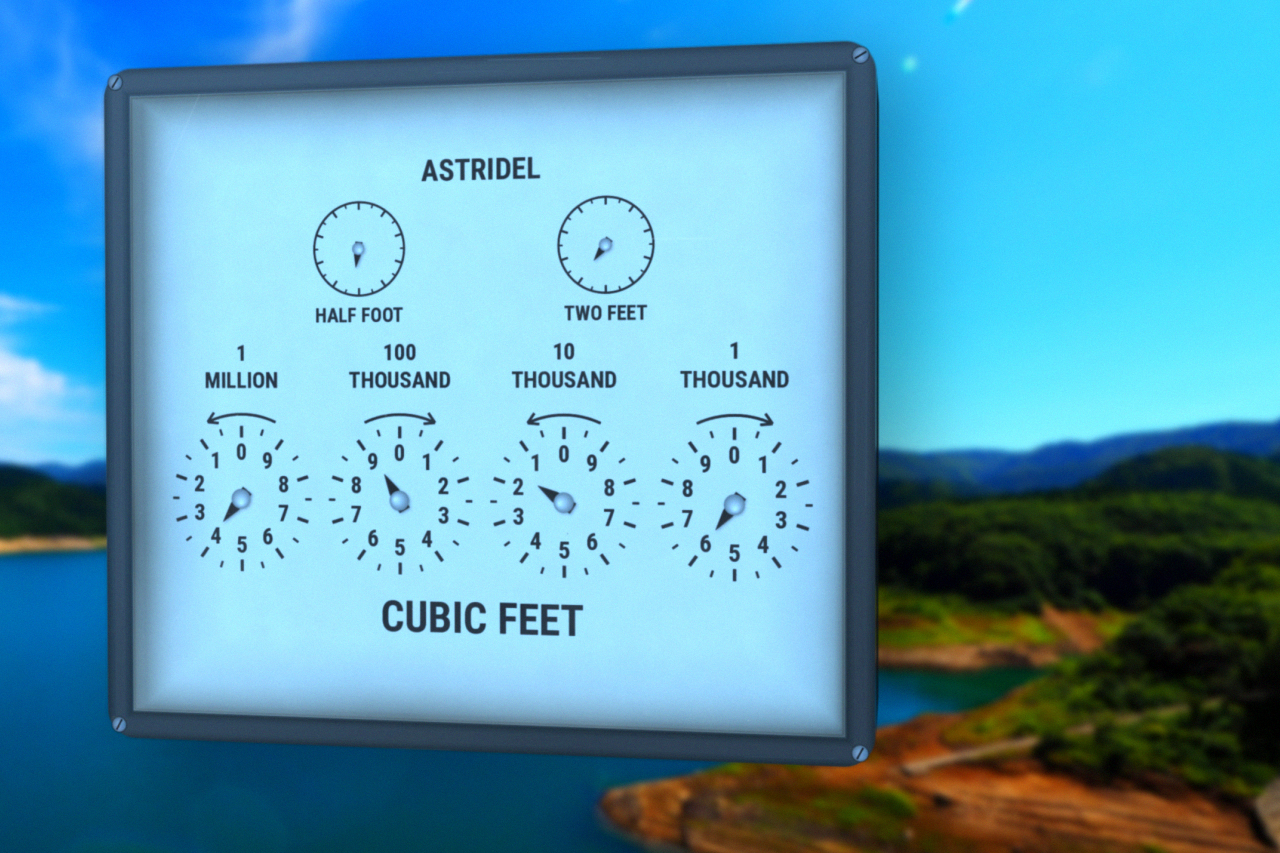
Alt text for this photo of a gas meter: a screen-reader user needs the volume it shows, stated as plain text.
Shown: 391600 ft³
